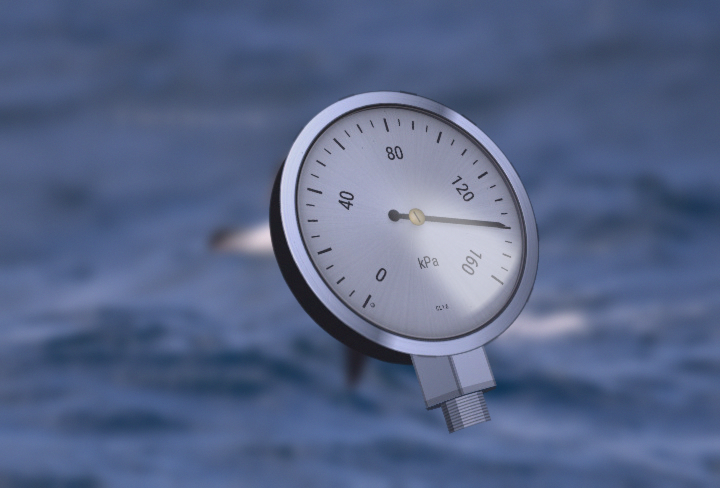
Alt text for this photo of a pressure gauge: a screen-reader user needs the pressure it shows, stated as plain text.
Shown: 140 kPa
